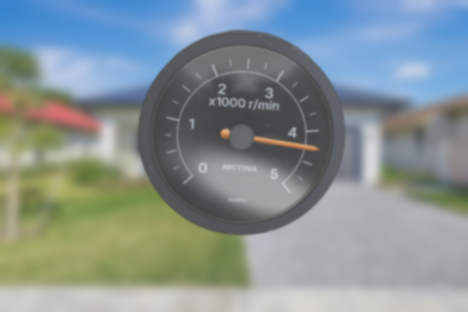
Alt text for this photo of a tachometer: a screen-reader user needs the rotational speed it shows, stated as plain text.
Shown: 4250 rpm
